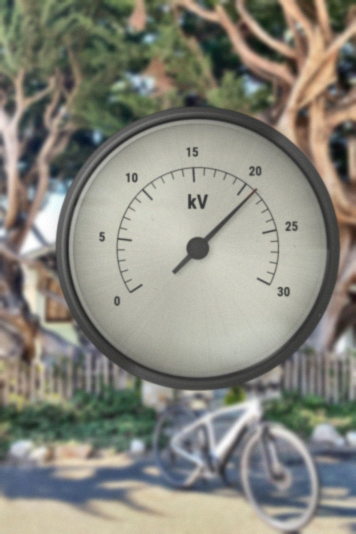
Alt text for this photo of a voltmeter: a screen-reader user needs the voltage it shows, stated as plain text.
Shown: 21 kV
